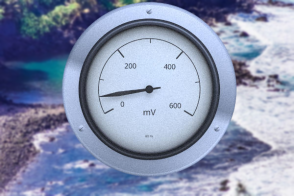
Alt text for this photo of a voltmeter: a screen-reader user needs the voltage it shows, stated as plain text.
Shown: 50 mV
